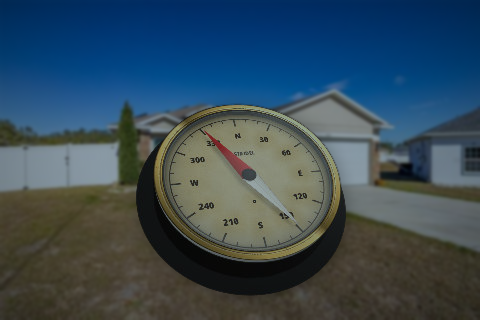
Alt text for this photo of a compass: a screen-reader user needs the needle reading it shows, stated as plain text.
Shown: 330 °
